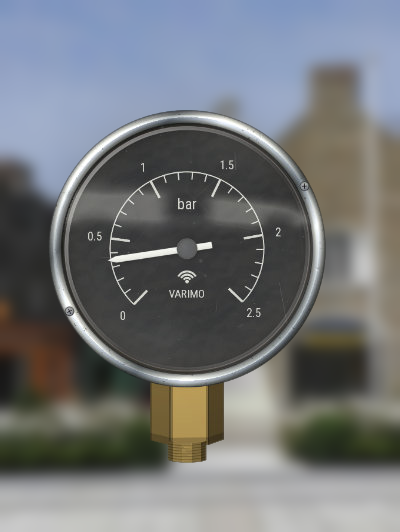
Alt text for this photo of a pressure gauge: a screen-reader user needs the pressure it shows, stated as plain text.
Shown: 0.35 bar
